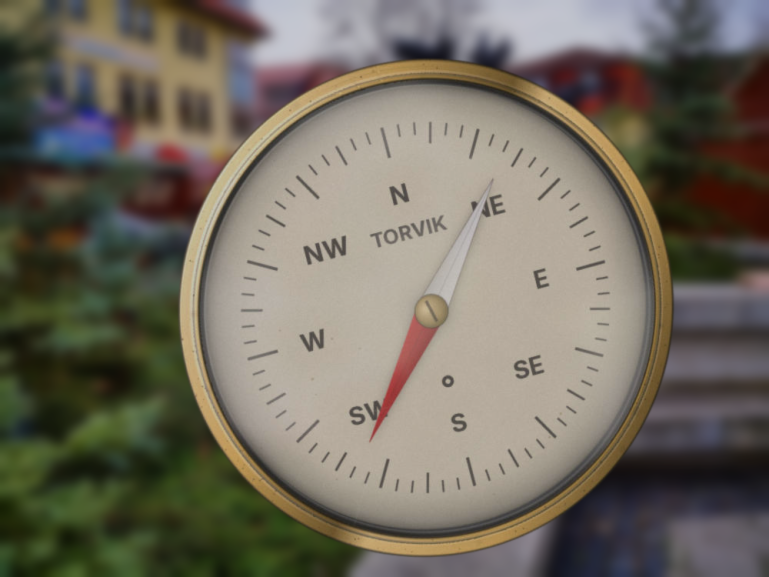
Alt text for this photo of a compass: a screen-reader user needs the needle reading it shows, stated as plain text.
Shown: 220 °
